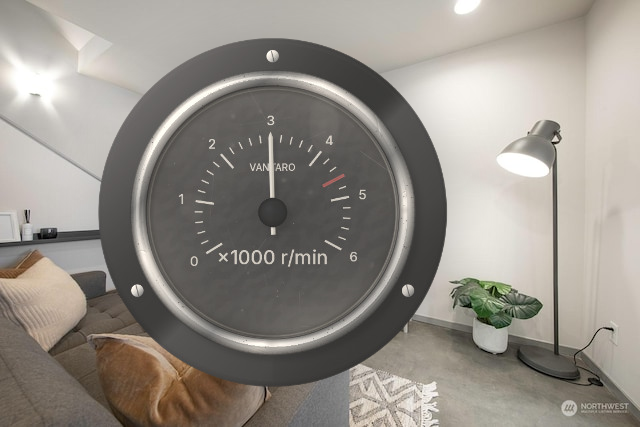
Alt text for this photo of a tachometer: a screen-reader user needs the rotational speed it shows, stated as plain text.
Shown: 3000 rpm
